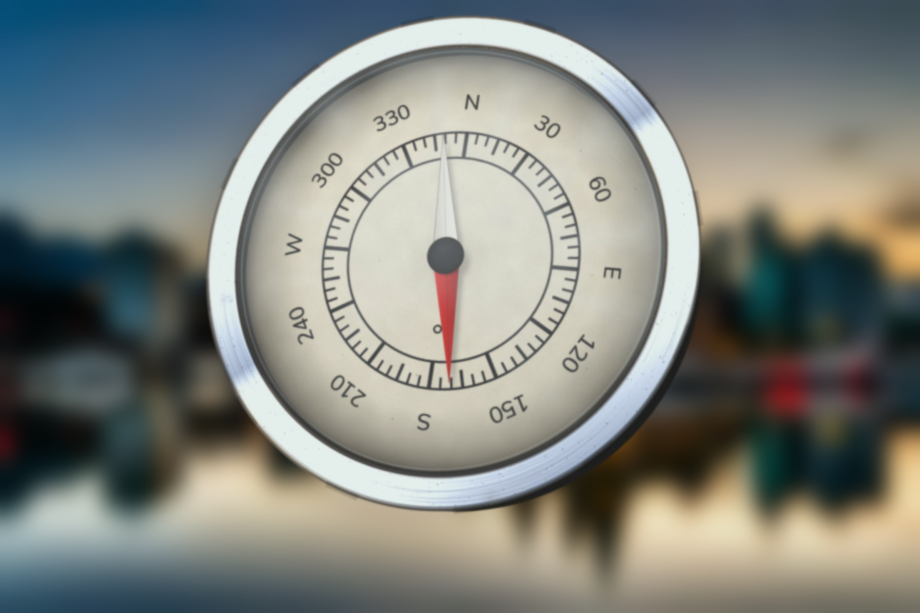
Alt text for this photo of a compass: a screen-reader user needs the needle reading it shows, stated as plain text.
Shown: 170 °
